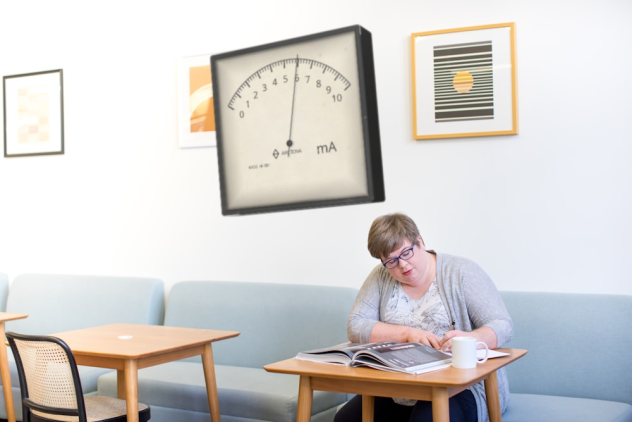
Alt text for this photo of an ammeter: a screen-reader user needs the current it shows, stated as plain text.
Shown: 6 mA
